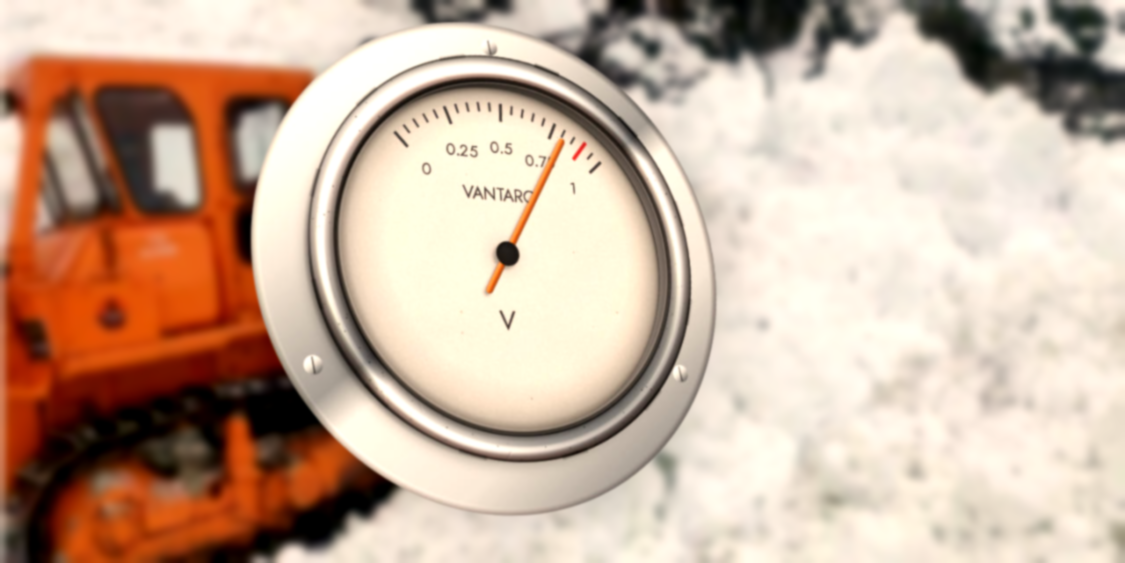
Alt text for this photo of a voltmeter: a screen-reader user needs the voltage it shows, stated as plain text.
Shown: 0.8 V
